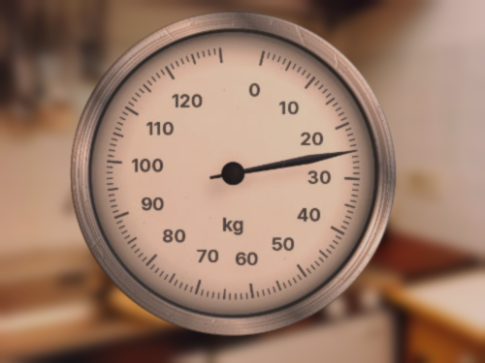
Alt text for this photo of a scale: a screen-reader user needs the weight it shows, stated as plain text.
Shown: 25 kg
